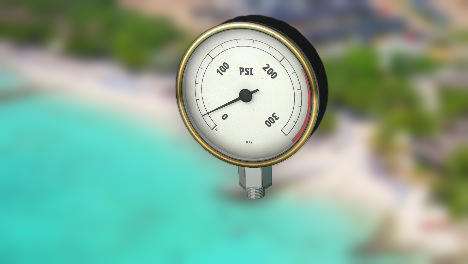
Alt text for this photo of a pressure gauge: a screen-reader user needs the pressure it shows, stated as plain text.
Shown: 20 psi
